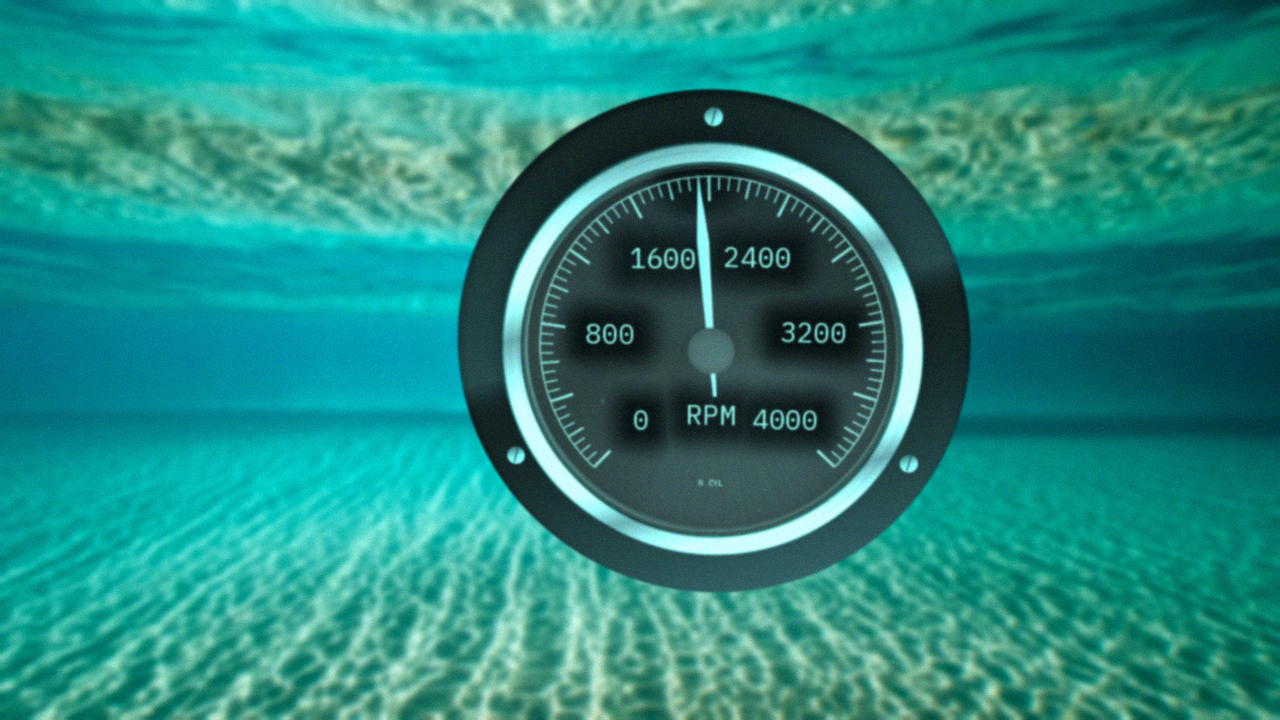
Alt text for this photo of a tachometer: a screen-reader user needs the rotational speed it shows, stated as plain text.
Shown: 1950 rpm
